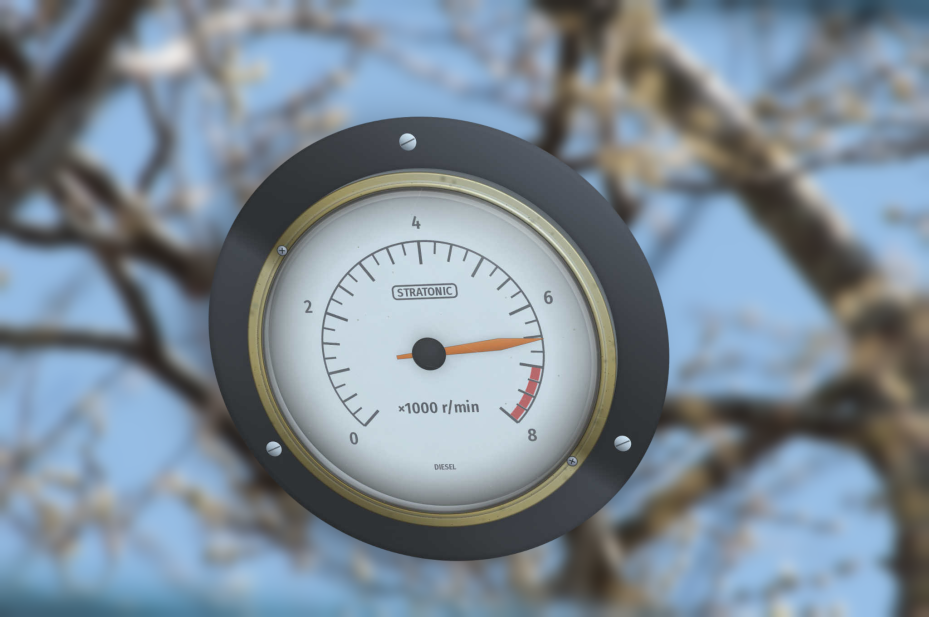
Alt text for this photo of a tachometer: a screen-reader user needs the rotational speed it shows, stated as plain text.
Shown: 6500 rpm
